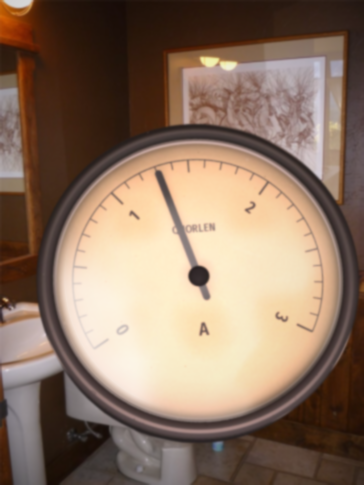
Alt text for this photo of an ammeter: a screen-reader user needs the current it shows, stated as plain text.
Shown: 1.3 A
